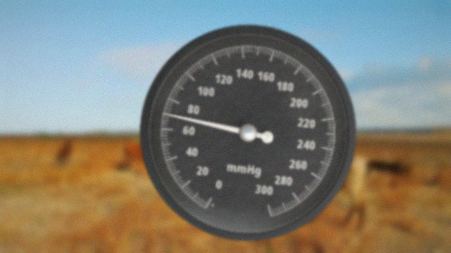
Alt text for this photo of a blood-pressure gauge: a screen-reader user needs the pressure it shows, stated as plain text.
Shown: 70 mmHg
